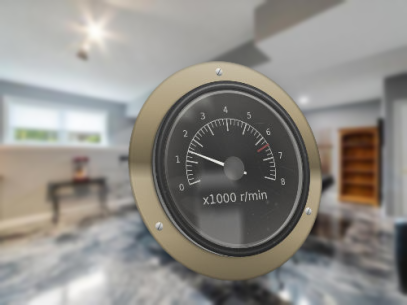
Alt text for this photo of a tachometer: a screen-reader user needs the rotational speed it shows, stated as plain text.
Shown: 1400 rpm
